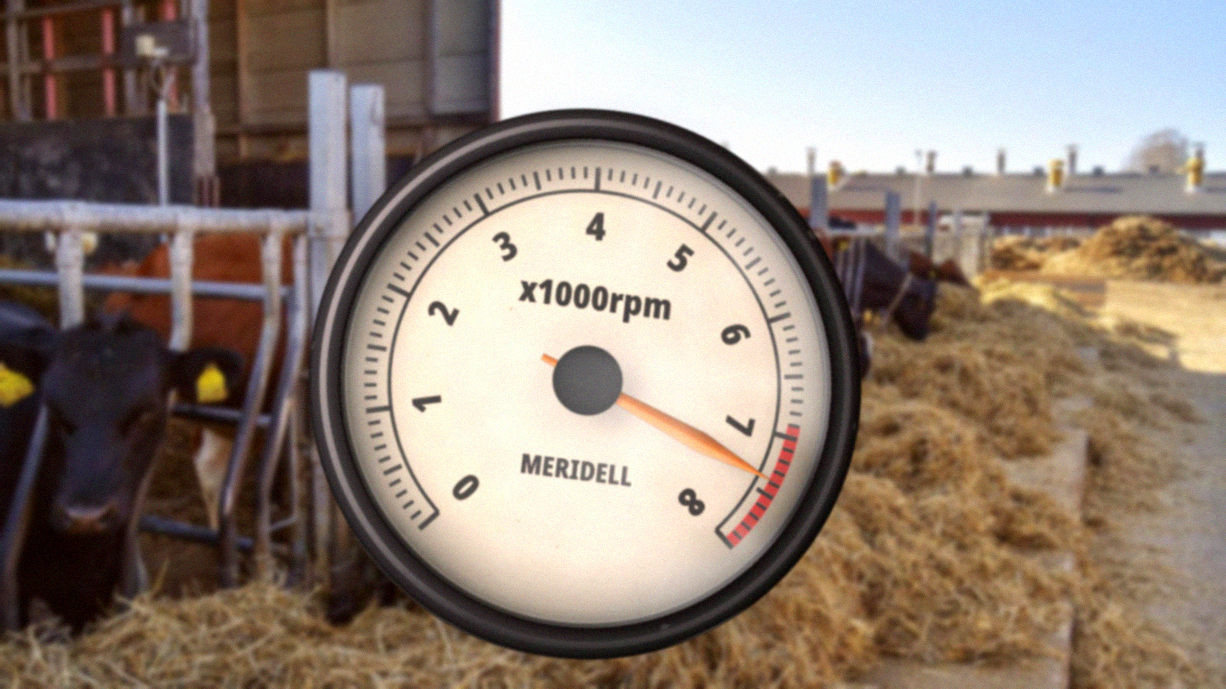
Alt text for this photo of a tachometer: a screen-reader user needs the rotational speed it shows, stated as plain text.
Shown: 7400 rpm
